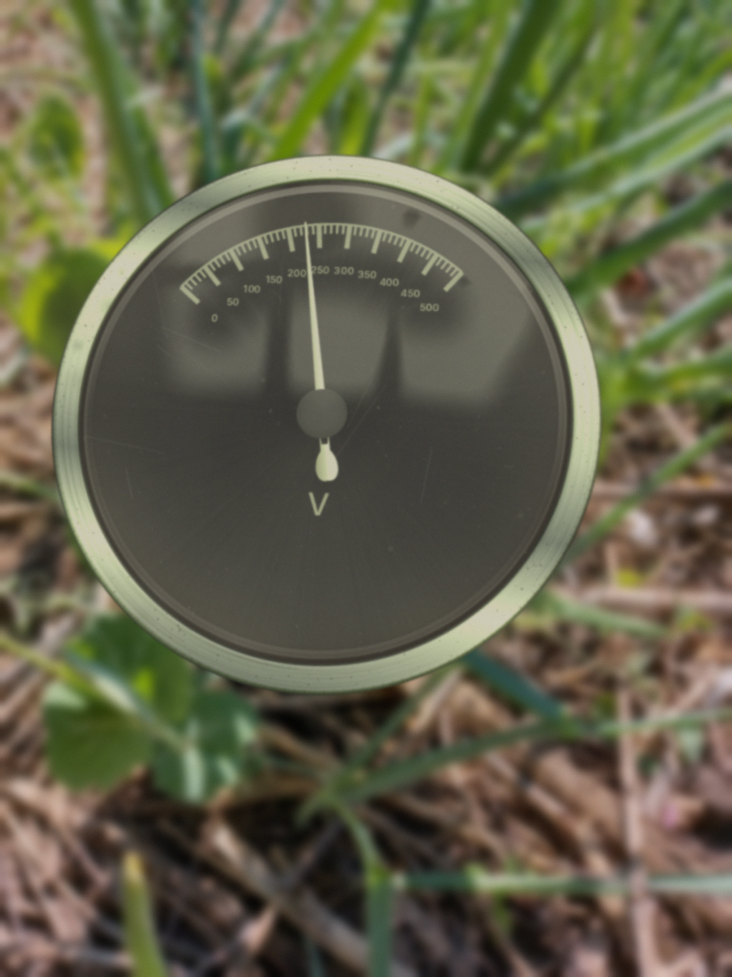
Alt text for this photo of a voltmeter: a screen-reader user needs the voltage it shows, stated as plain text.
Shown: 230 V
